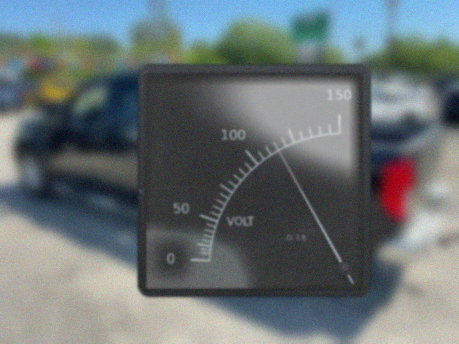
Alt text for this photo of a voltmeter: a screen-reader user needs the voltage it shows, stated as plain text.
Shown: 115 V
